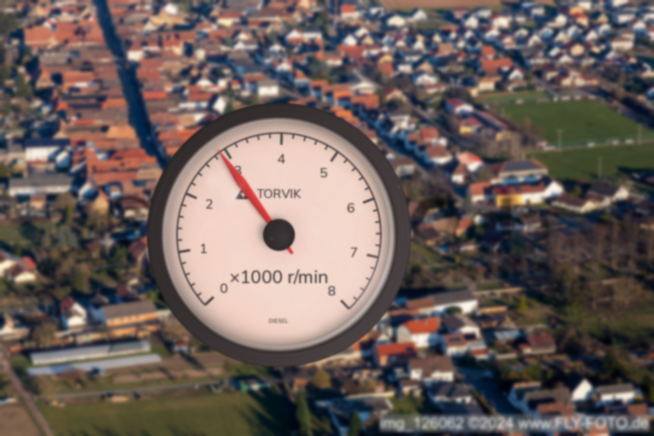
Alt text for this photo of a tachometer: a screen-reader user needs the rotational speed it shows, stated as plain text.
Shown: 2900 rpm
